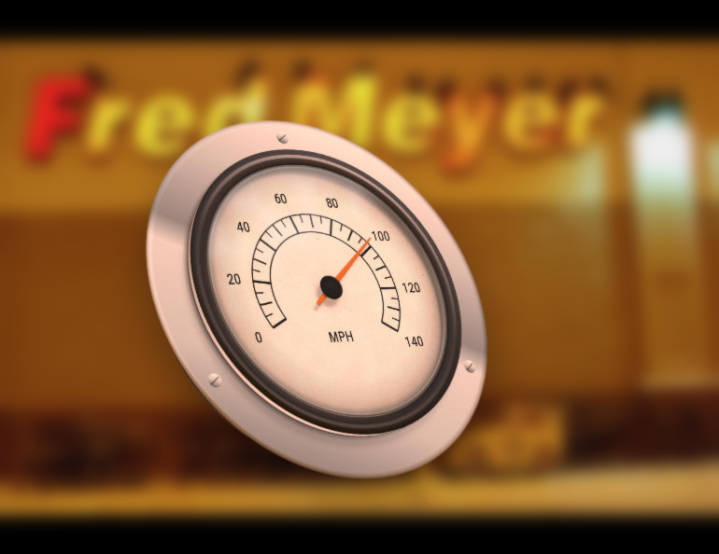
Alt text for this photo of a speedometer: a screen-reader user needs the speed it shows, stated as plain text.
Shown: 97.5 mph
